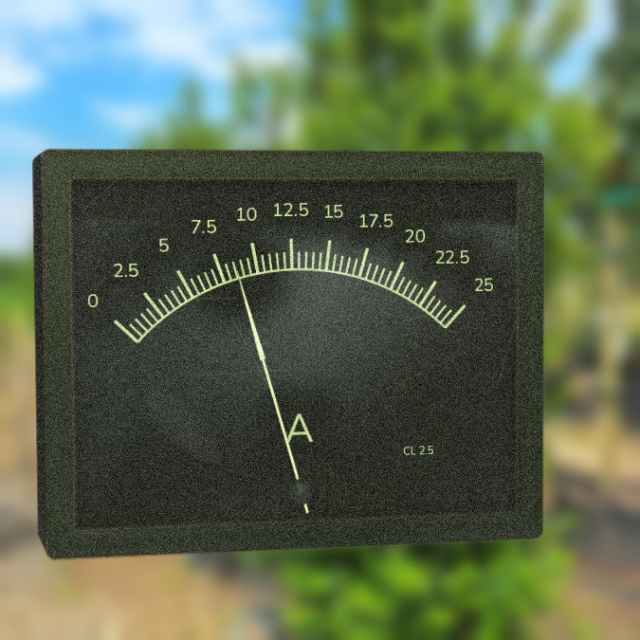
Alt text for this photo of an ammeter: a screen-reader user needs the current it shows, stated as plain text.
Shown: 8.5 A
